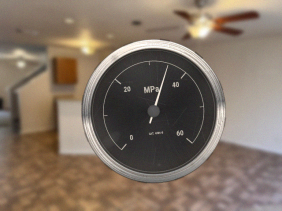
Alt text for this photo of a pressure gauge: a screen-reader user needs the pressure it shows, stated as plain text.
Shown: 35 MPa
